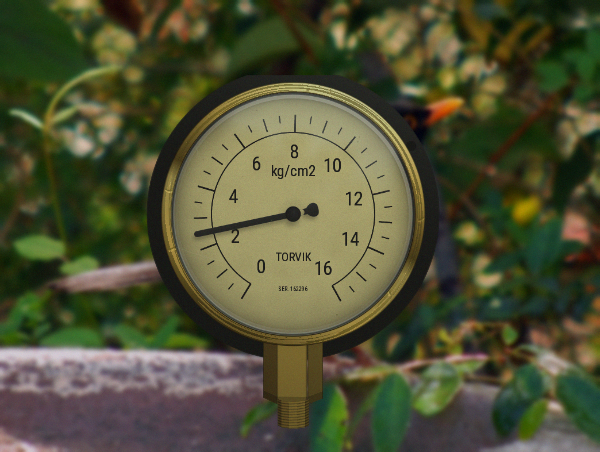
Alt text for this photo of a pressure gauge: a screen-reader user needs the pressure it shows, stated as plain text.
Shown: 2.5 kg/cm²
